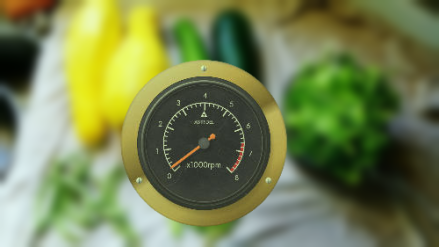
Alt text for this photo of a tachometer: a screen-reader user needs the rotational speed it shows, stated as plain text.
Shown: 200 rpm
